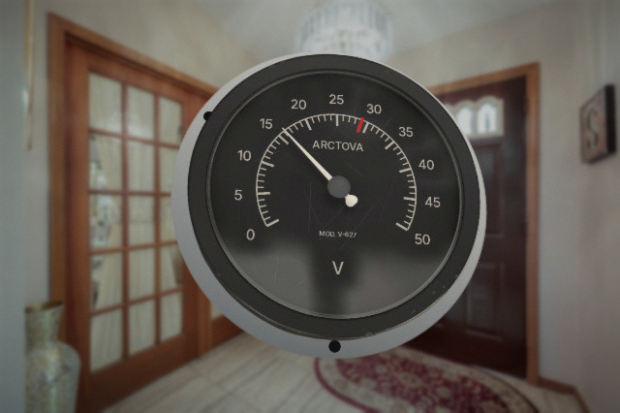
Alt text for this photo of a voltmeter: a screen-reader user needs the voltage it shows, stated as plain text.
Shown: 16 V
